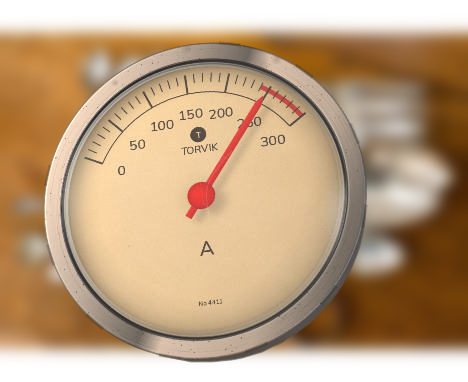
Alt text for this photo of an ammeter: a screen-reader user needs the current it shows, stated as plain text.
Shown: 250 A
